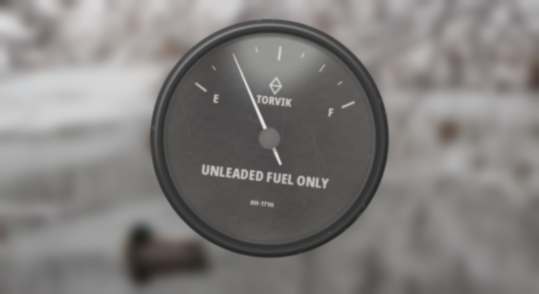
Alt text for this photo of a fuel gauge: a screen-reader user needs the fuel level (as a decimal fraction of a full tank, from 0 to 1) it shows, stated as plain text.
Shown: 0.25
